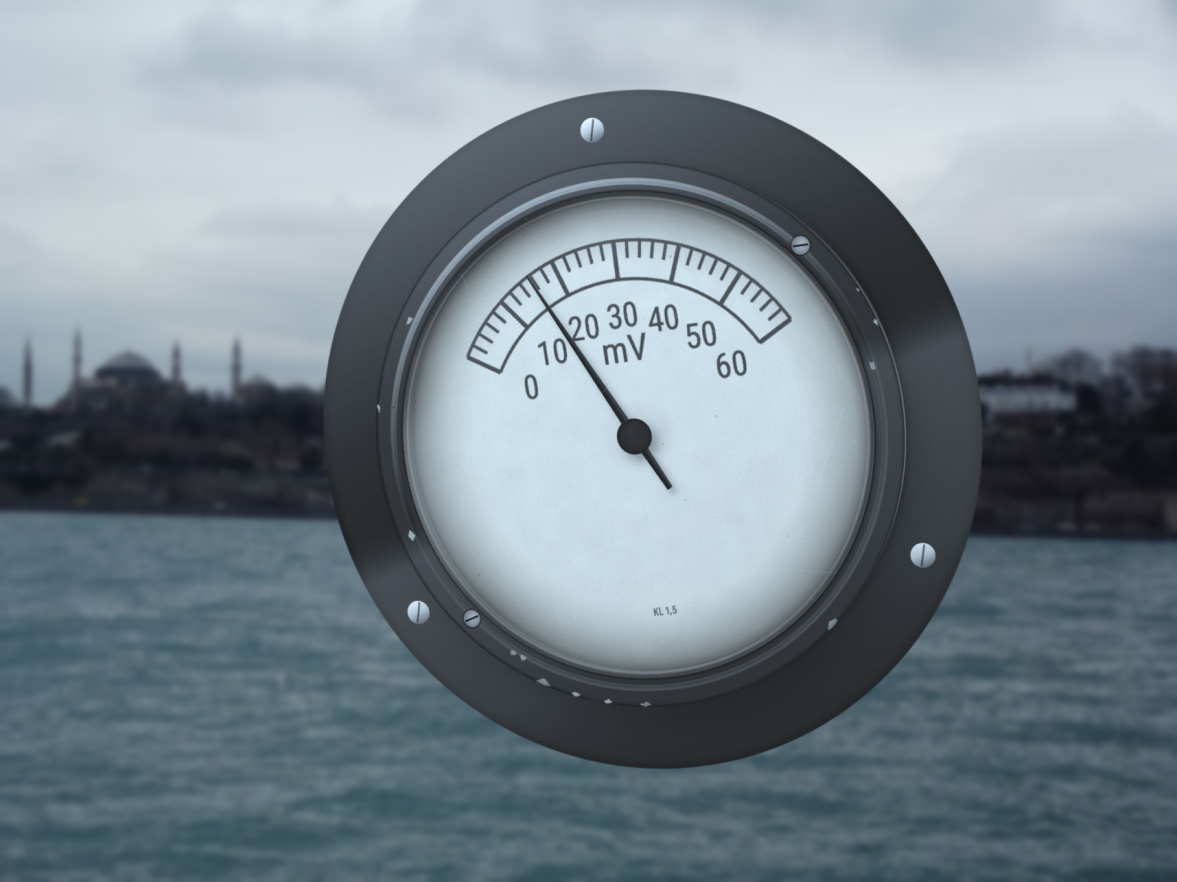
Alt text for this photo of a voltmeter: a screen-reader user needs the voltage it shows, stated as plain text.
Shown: 16 mV
